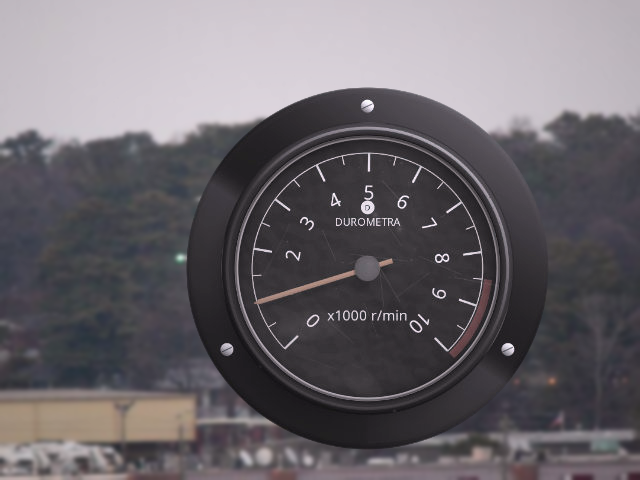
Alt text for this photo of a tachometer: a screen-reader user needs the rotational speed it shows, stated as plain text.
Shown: 1000 rpm
